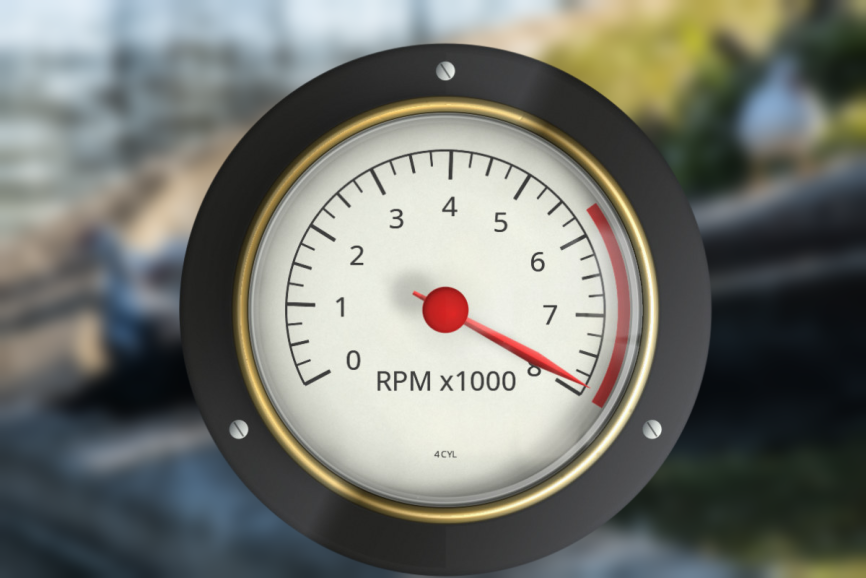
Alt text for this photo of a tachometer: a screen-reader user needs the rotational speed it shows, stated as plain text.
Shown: 7875 rpm
